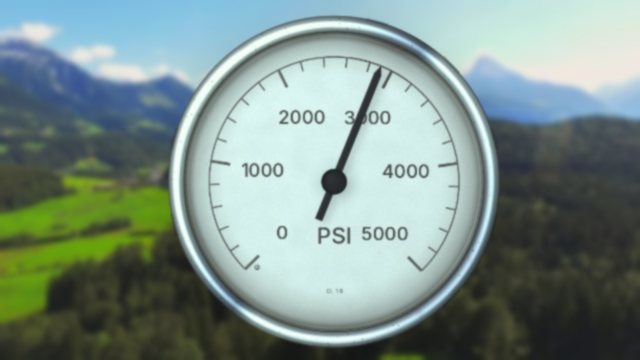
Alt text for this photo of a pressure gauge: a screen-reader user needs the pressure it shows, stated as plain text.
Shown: 2900 psi
